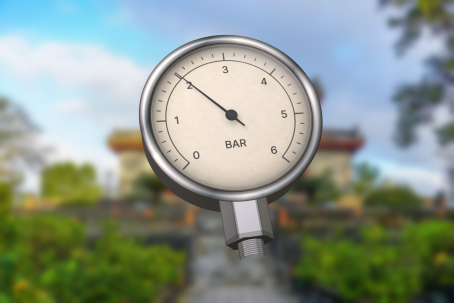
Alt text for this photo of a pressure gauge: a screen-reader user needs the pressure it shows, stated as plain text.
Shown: 2 bar
